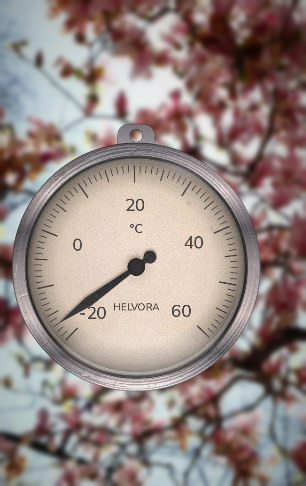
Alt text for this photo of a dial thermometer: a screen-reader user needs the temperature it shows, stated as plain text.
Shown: -17 °C
